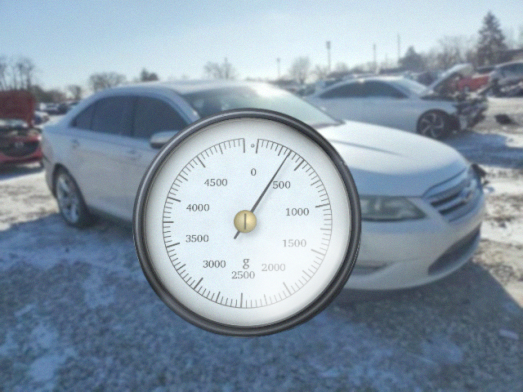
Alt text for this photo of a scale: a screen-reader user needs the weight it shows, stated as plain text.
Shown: 350 g
